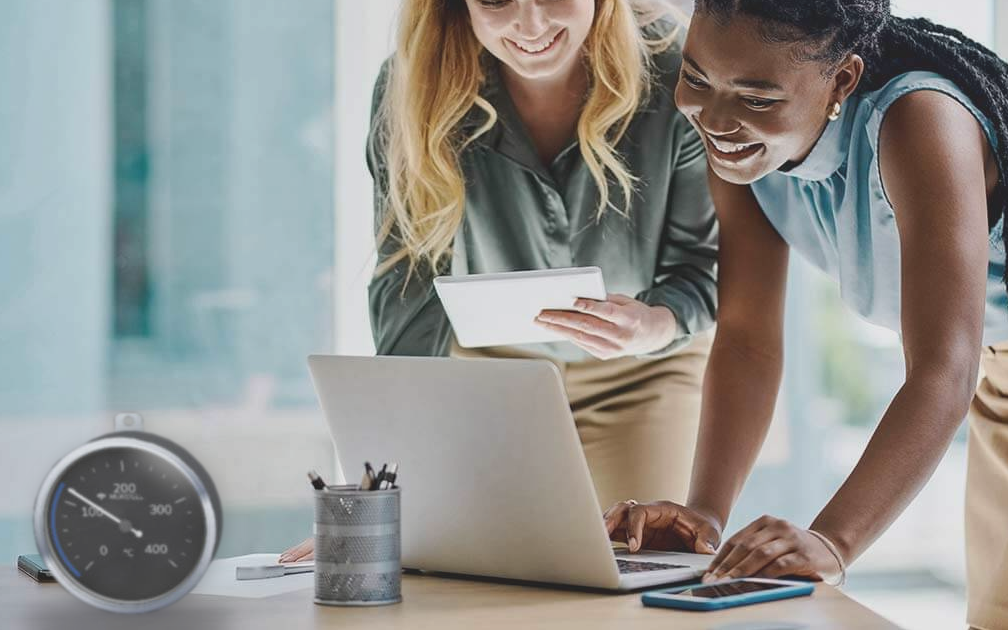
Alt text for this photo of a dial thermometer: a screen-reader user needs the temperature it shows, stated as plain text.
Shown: 120 °C
